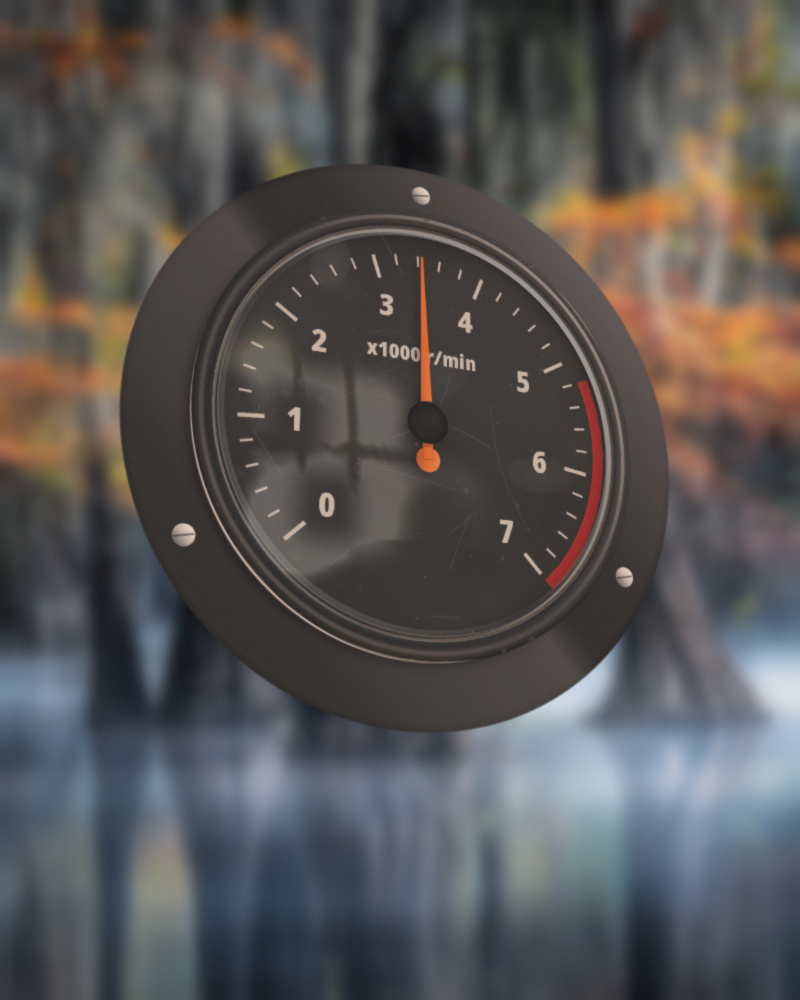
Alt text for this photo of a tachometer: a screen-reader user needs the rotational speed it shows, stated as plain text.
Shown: 3400 rpm
